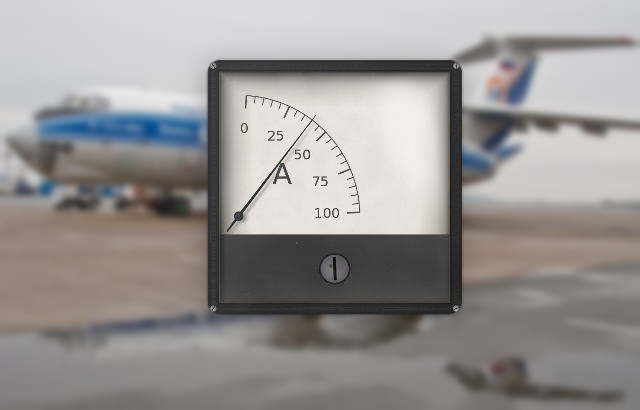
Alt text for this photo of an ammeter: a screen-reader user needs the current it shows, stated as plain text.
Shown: 40 A
